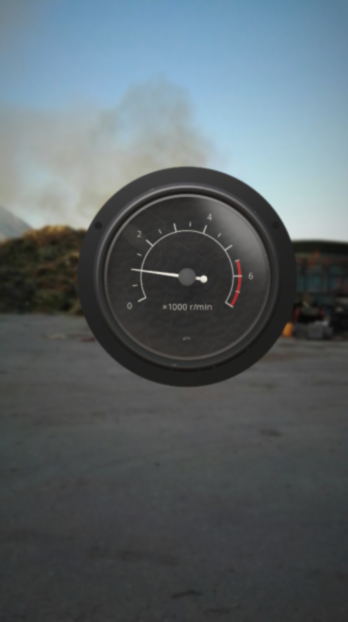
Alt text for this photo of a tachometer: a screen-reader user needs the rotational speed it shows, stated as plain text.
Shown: 1000 rpm
